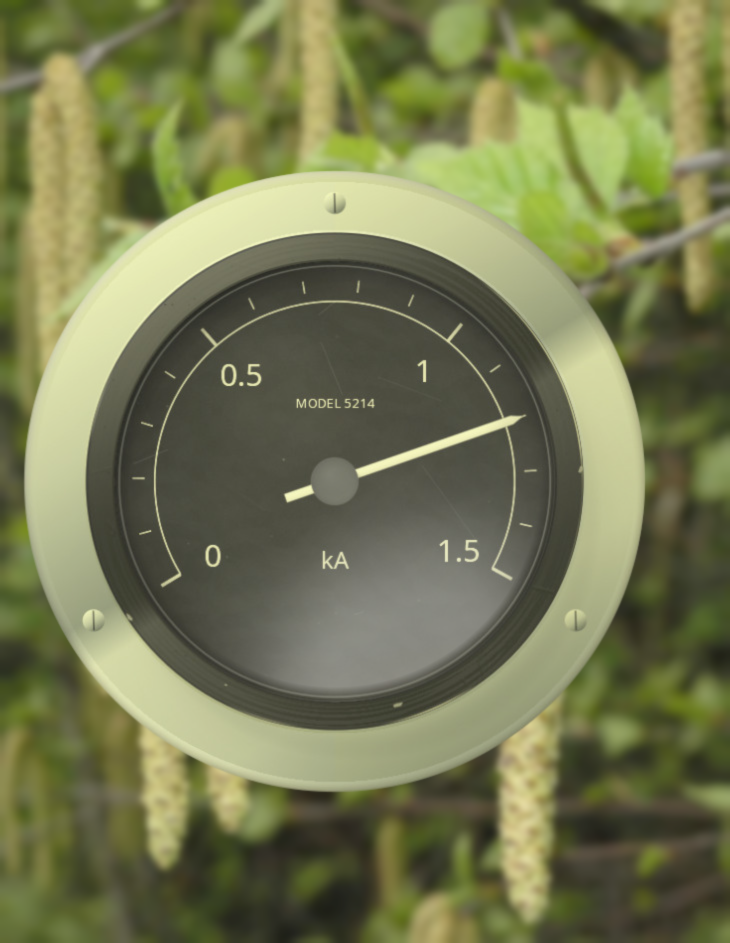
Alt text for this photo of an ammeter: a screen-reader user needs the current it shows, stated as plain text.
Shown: 1.2 kA
